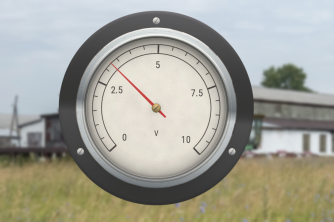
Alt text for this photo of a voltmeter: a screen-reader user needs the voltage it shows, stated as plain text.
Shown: 3.25 V
